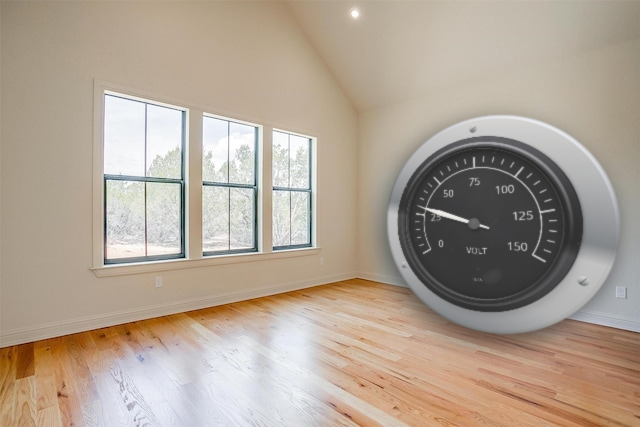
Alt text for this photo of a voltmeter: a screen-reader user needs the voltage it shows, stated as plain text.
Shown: 30 V
